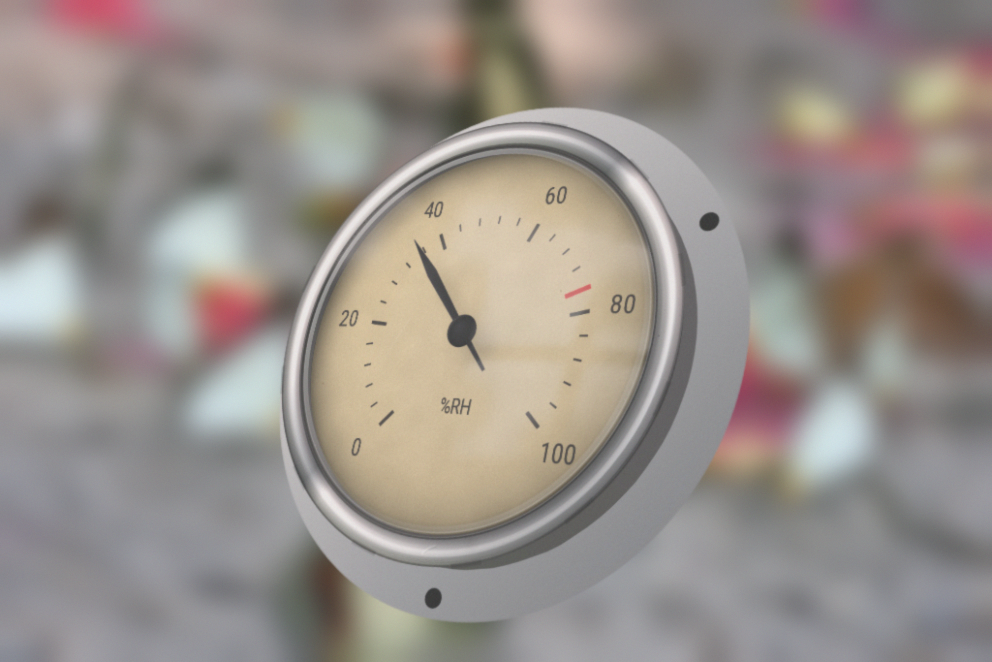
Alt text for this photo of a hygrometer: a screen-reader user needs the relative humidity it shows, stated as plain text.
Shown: 36 %
